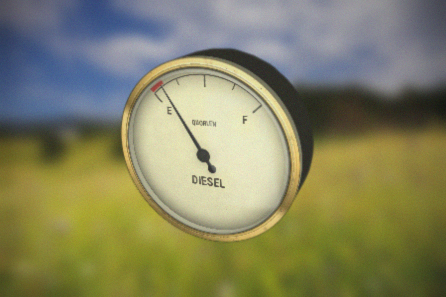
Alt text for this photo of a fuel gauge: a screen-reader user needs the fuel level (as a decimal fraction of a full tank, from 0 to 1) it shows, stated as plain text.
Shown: 0.125
